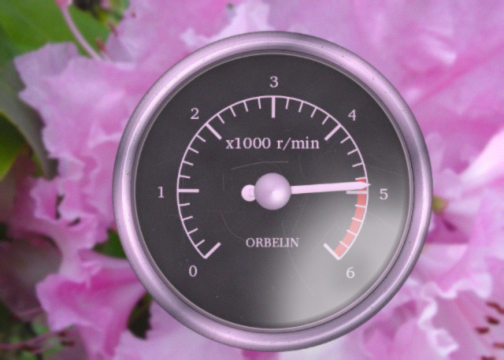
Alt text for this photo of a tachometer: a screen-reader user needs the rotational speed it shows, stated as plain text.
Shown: 4900 rpm
